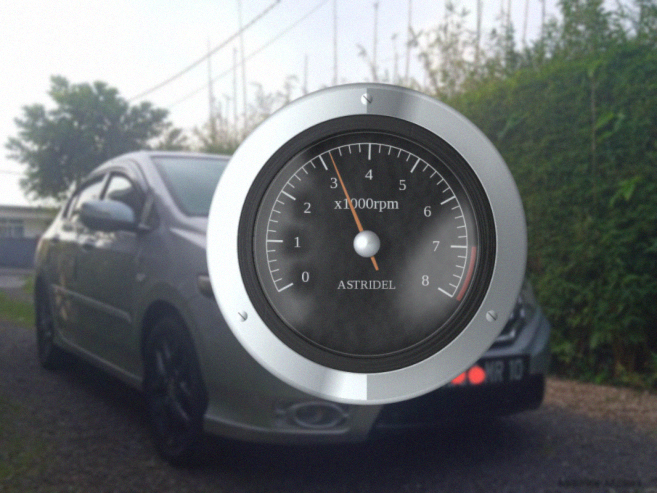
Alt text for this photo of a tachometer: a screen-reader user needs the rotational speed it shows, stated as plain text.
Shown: 3200 rpm
